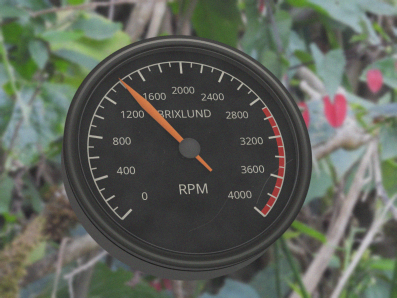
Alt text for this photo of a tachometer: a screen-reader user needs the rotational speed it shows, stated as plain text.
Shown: 1400 rpm
